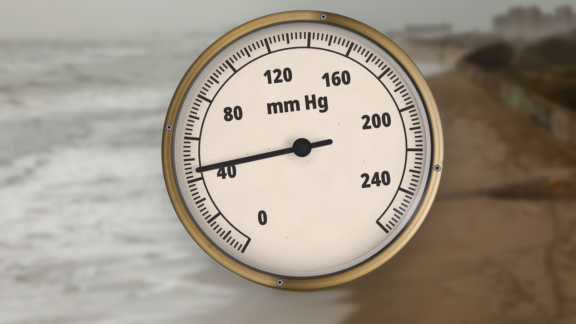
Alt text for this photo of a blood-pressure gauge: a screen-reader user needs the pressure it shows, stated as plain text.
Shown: 44 mmHg
